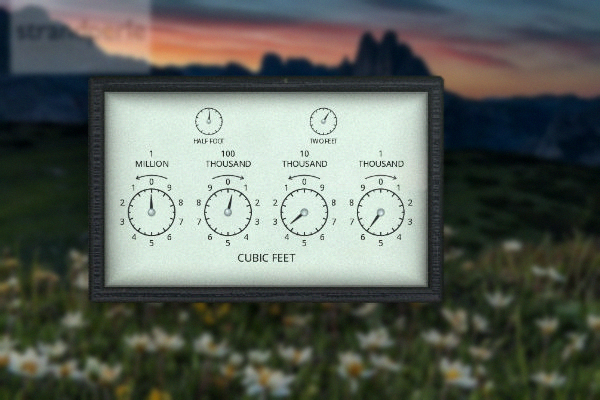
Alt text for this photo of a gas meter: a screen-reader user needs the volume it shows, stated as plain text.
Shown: 3600 ft³
